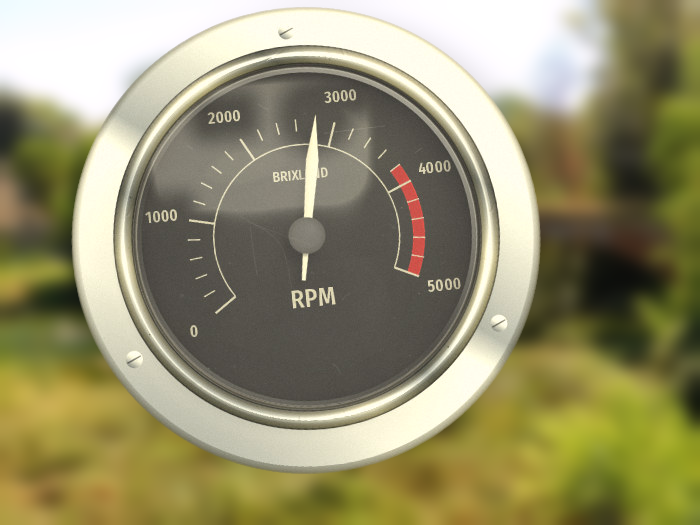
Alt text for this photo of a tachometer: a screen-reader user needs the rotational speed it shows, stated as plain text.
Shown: 2800 rpm
